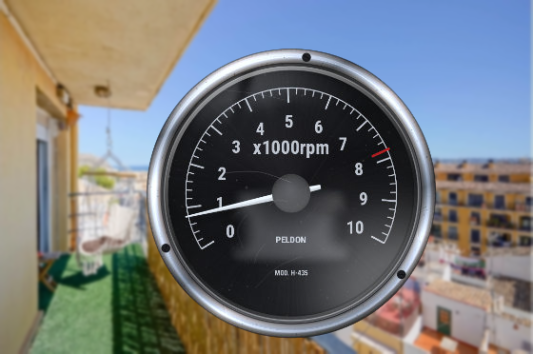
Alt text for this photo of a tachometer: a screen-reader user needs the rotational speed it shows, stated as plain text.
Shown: 800 rpm
